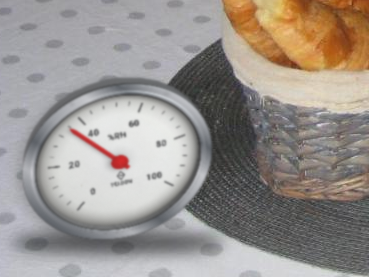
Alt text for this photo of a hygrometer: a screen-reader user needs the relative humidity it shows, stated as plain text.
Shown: 36 %
